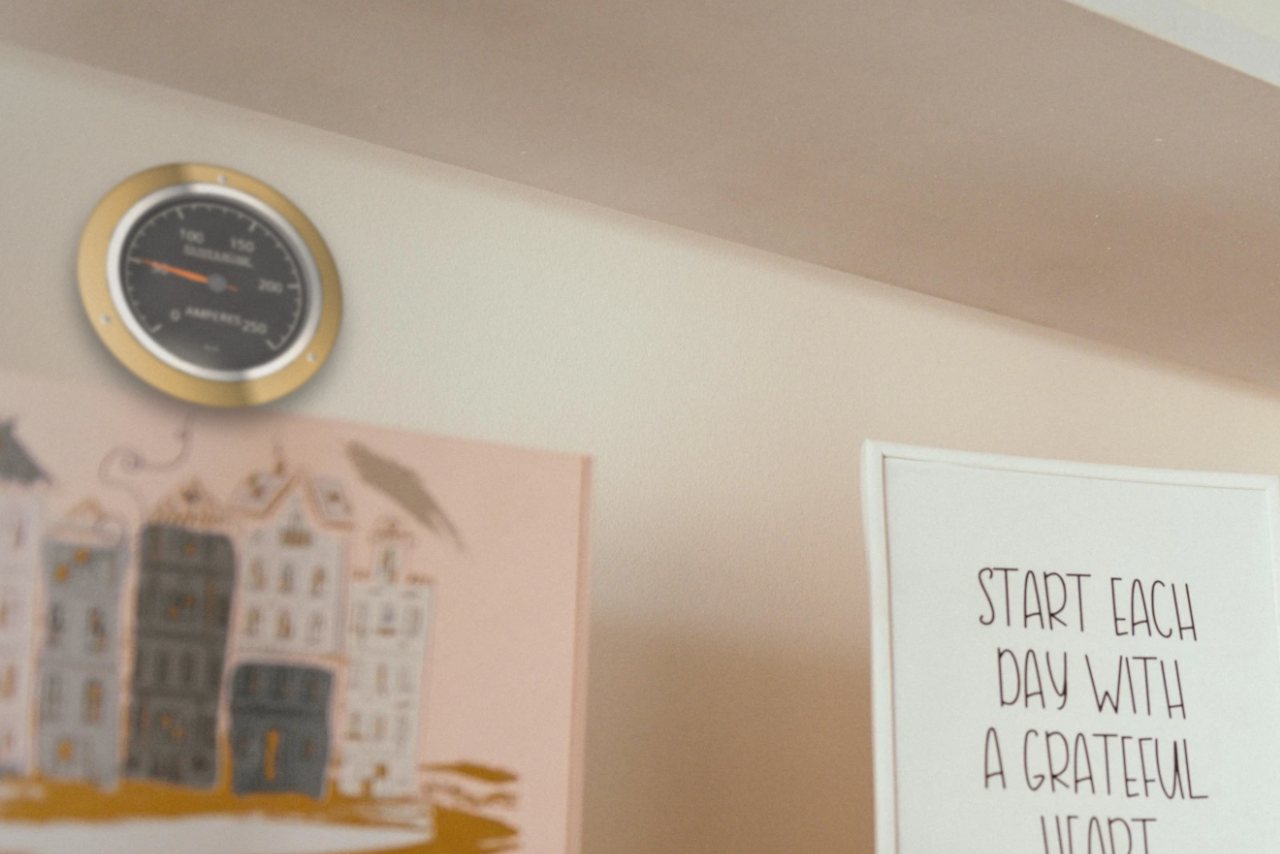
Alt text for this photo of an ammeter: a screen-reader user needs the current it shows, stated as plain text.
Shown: 50 A
